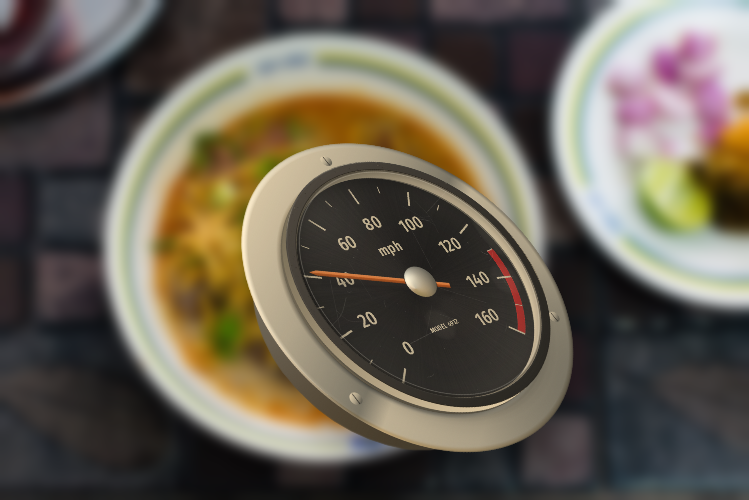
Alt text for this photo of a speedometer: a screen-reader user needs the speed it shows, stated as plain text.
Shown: 40 mph
